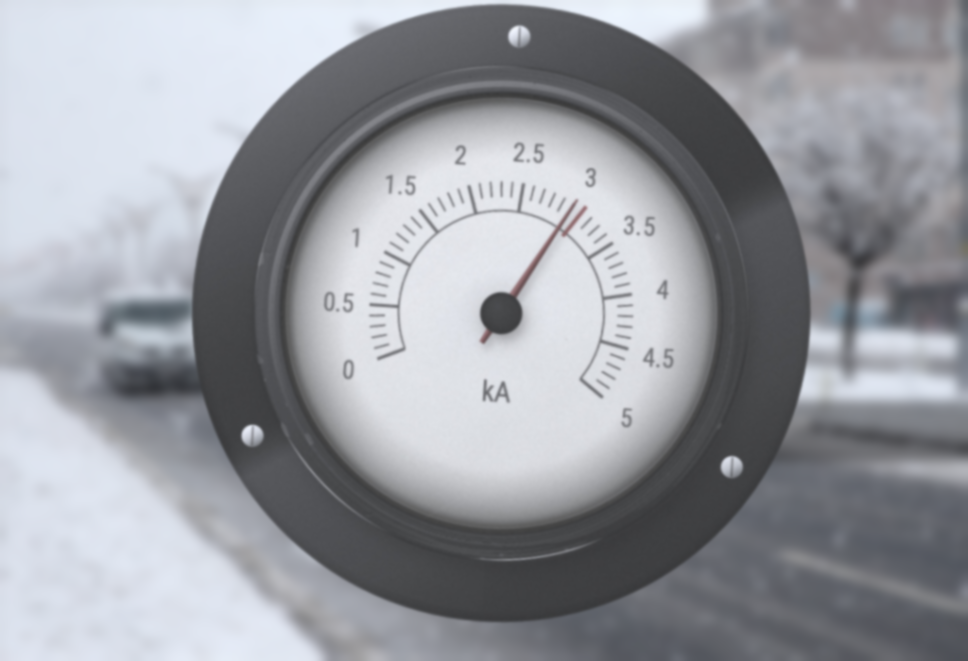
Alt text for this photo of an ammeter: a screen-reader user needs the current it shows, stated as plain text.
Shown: 3 kA
